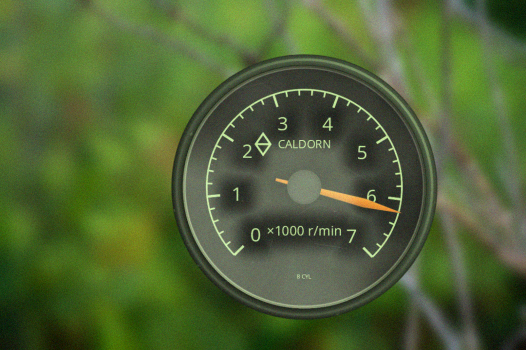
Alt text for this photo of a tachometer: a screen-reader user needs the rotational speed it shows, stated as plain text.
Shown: 6200 rpm
